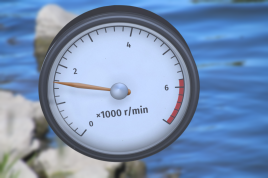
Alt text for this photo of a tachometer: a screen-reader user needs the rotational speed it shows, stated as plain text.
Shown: 1600 rpm
